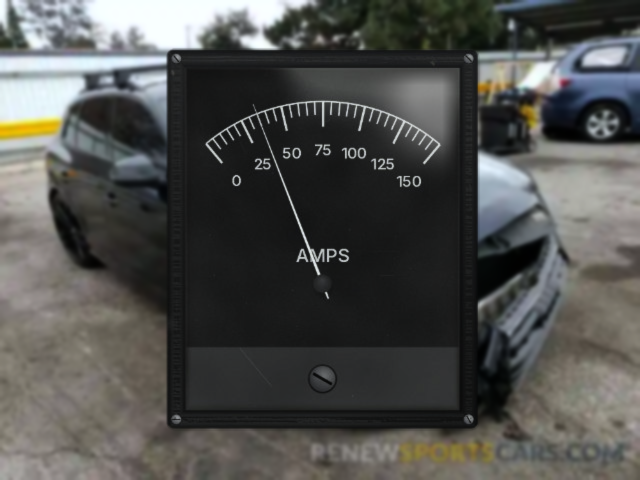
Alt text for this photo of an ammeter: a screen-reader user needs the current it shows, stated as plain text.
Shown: 35 A
